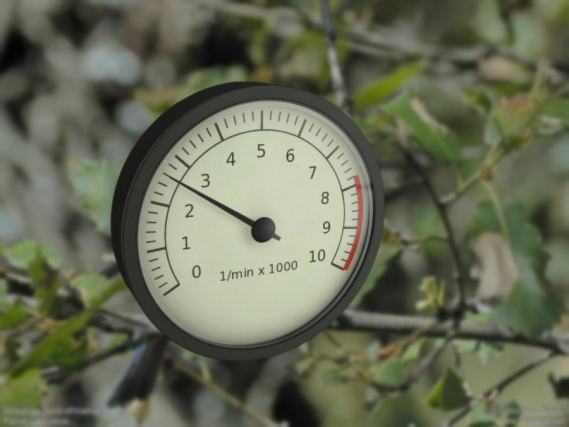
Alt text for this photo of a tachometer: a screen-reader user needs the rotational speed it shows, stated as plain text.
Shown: 2600 rpm
